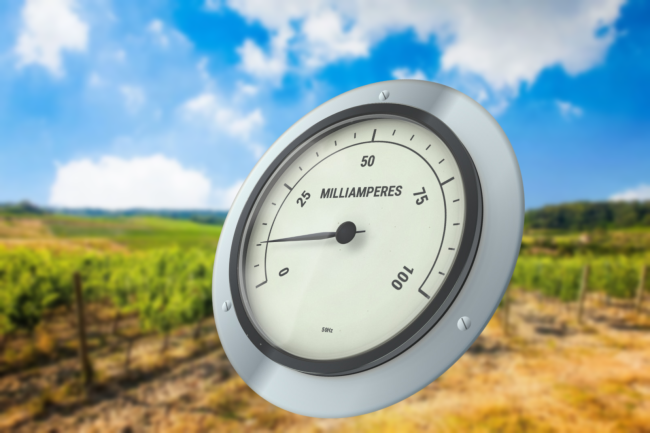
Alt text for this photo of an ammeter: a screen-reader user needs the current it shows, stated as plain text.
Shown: 10 mA
